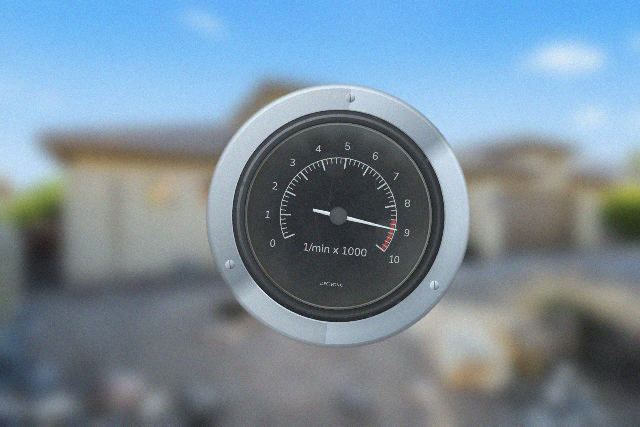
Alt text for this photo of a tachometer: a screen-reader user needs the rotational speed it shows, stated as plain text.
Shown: 9000 rpm
